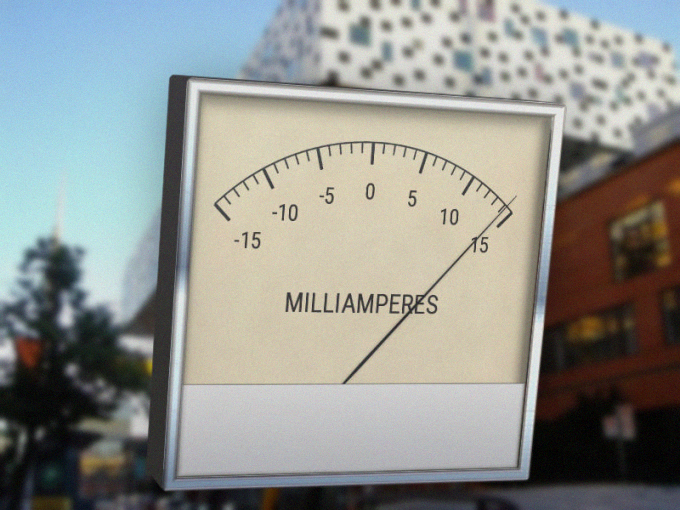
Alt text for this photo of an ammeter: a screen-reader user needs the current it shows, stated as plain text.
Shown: 14 mA
